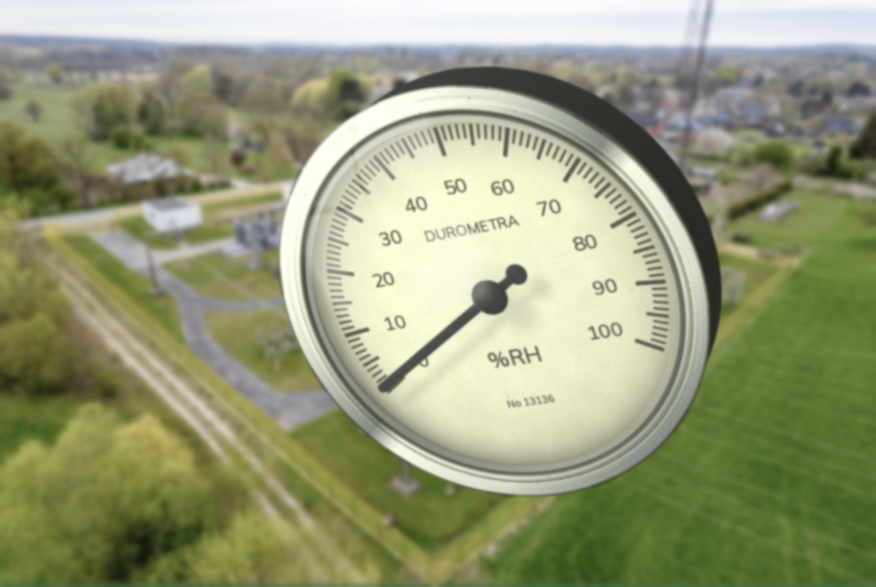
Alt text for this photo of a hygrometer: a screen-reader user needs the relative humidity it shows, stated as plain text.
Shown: 1 %
